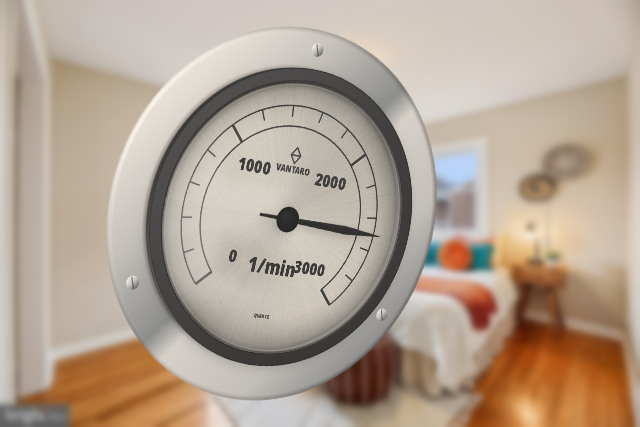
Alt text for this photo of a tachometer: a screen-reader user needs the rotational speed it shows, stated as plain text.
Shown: 2500 rpm
